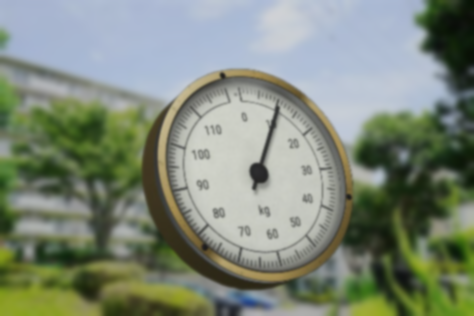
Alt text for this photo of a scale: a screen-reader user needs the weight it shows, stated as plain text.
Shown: 10 kg
